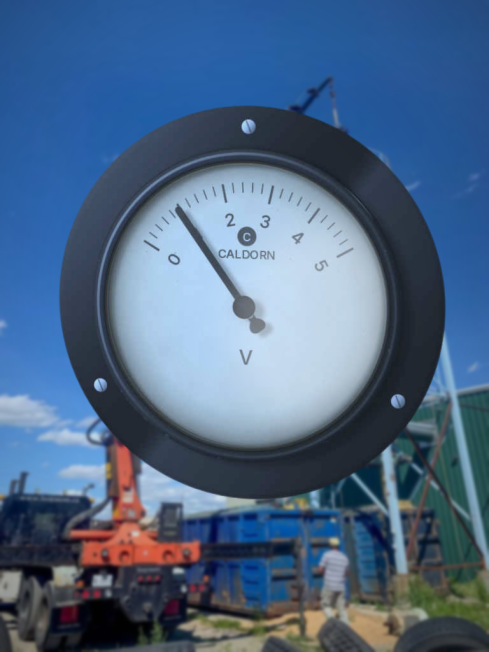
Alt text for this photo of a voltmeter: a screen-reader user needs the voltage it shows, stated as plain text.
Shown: 1 V
